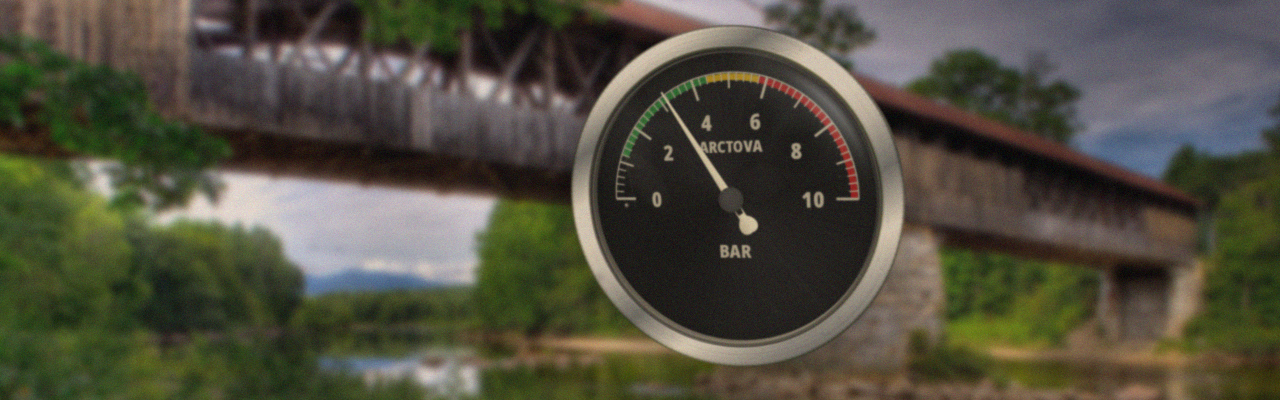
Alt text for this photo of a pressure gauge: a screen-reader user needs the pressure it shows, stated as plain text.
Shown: 3.2 bar
